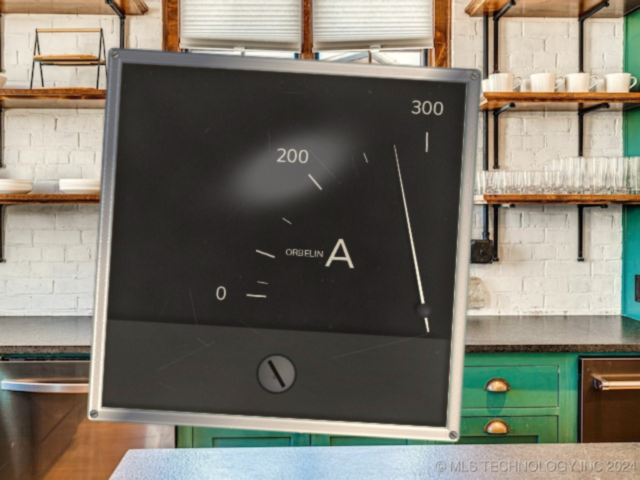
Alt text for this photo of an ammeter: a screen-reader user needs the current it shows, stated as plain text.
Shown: 275 A
